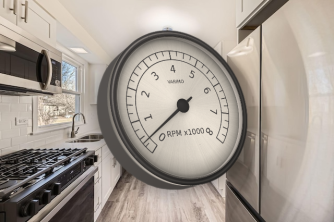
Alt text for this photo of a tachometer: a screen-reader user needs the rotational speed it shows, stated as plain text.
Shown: 375 rpm
